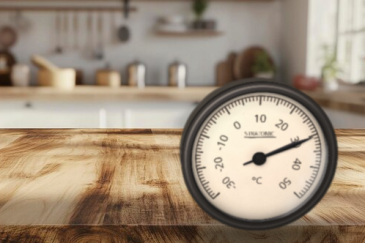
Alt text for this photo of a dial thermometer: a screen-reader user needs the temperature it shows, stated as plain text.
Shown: 30 °C
